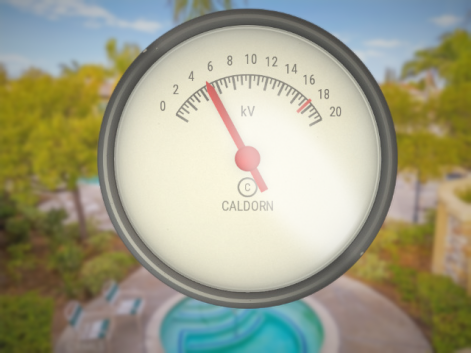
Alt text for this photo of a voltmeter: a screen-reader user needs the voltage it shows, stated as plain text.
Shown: 5 kV
